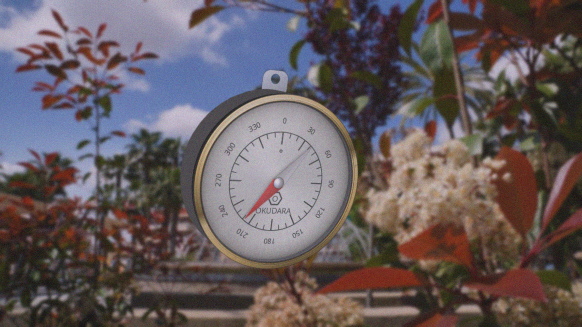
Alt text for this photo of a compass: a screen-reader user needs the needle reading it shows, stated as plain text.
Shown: 220 °
